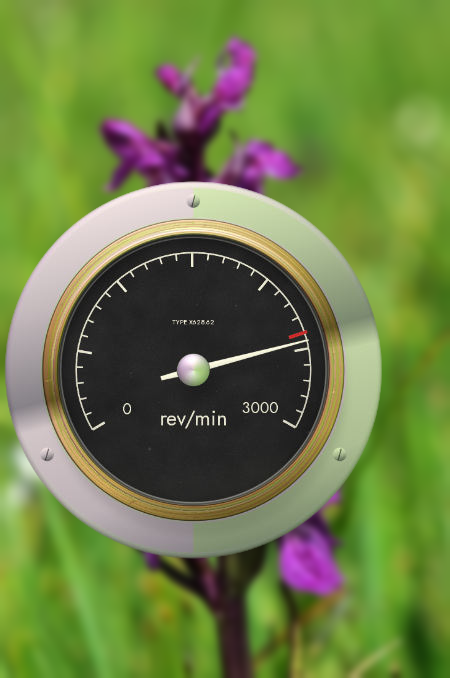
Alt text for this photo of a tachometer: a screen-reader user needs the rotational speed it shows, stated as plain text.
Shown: 2450 rpm
